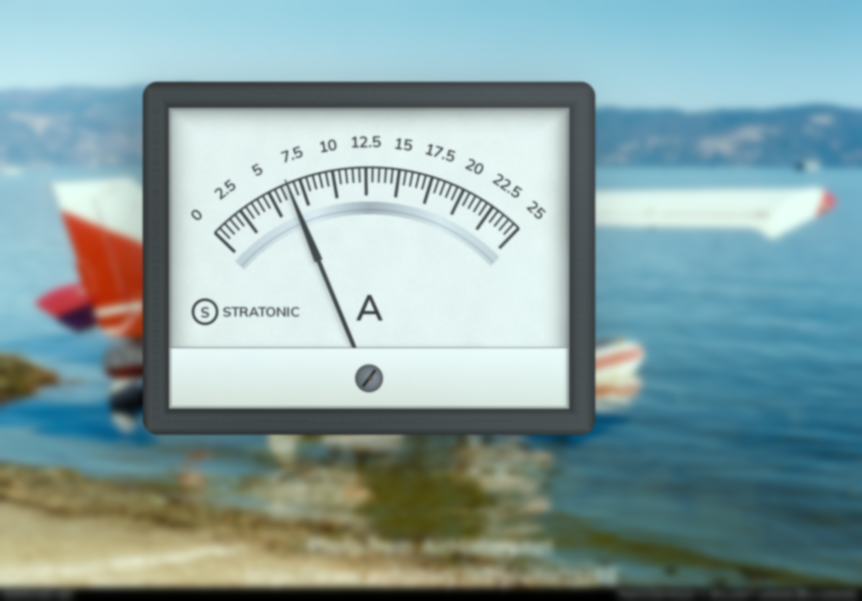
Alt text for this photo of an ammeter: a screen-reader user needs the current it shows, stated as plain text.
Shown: 6.5 A
